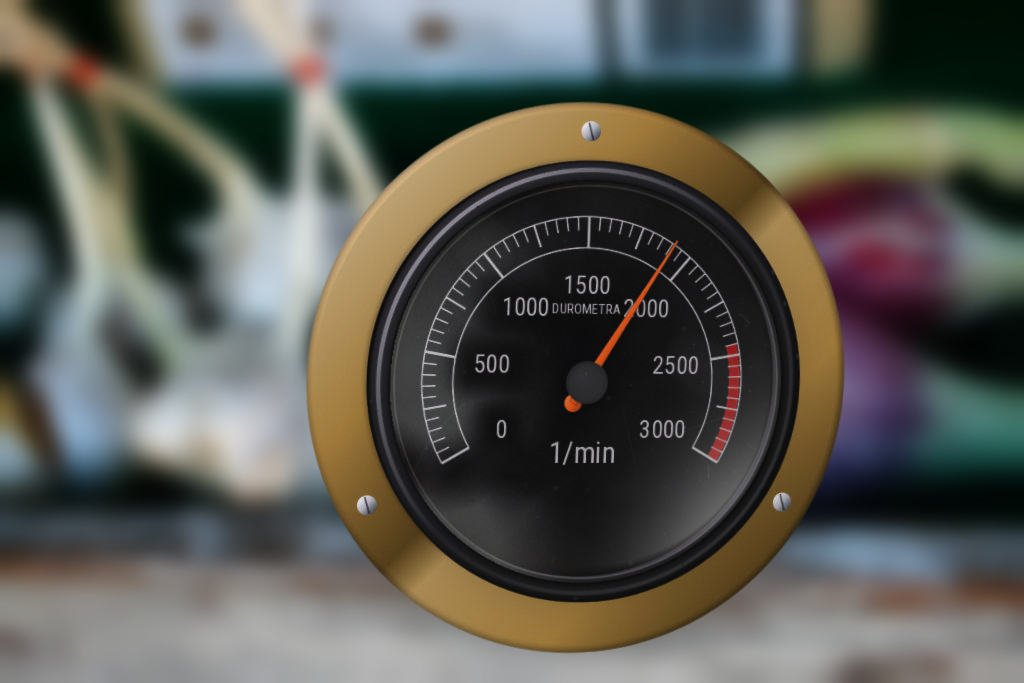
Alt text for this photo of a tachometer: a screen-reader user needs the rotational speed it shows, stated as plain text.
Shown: 1900 rpm
